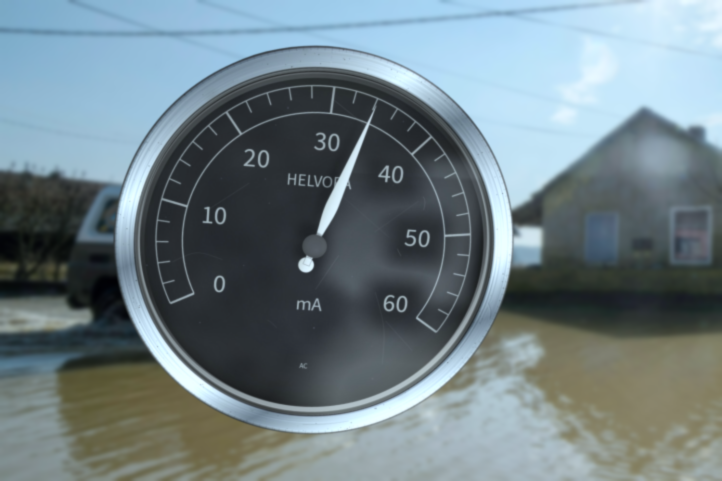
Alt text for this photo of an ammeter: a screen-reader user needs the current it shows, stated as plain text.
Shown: 34 mA
